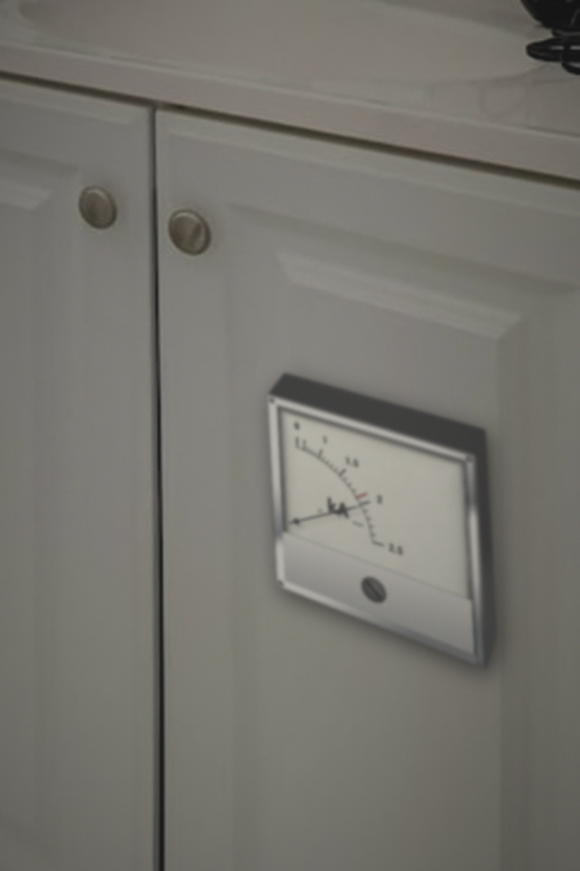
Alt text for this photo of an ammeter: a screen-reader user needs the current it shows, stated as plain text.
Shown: 2 kA
